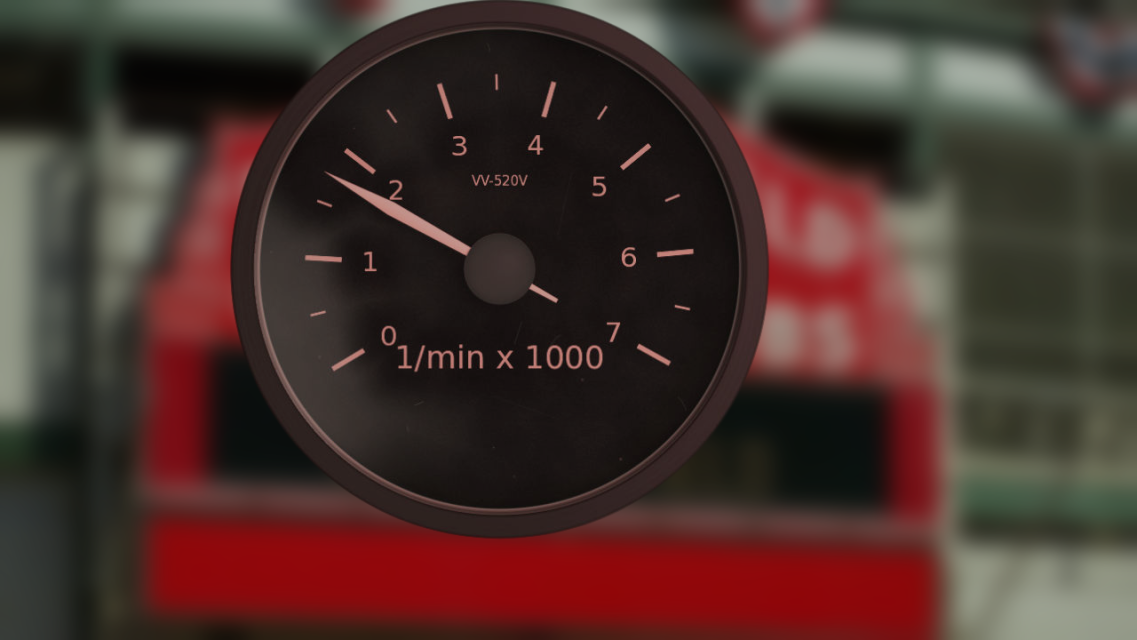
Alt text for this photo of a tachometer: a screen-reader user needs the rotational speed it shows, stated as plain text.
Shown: 1750 rpm
